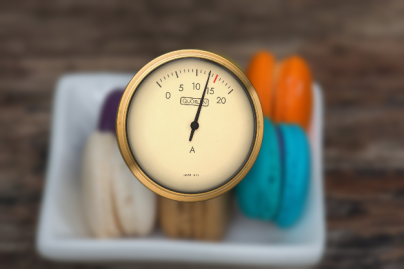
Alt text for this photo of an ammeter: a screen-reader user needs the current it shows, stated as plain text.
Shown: 13 A
